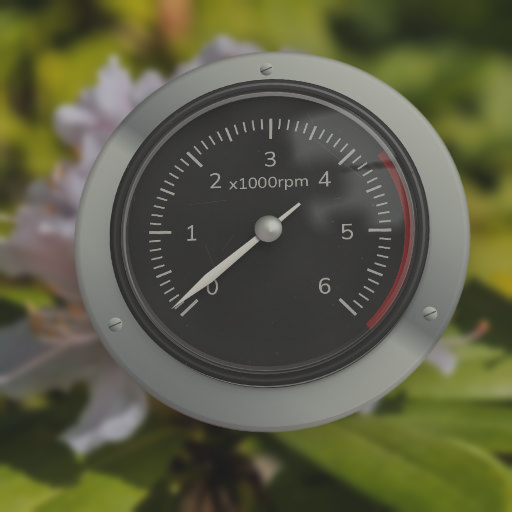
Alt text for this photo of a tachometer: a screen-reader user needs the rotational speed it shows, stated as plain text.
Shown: 100 rpm
